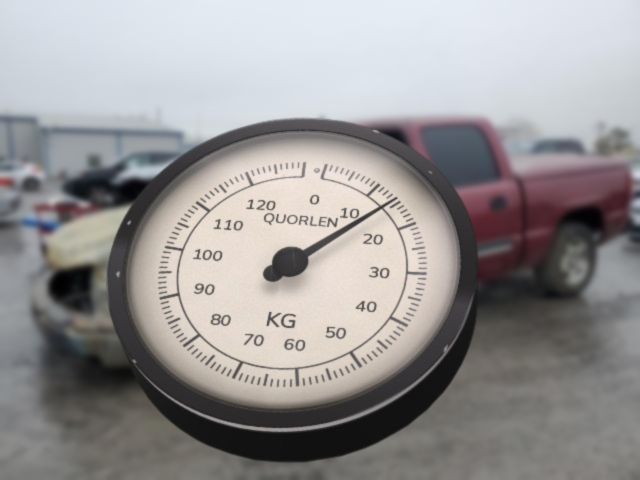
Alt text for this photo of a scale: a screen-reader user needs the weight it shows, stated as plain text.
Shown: 15 kg
